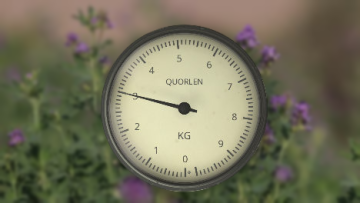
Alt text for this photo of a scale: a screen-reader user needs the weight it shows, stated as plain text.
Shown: 3 kg
